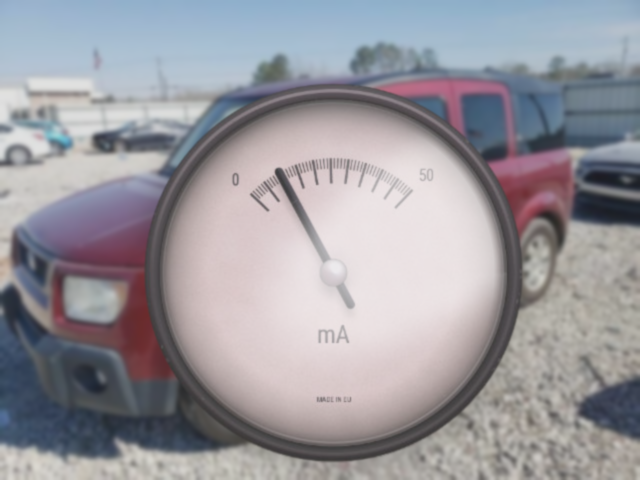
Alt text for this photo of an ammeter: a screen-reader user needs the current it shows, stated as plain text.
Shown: 10 mA
